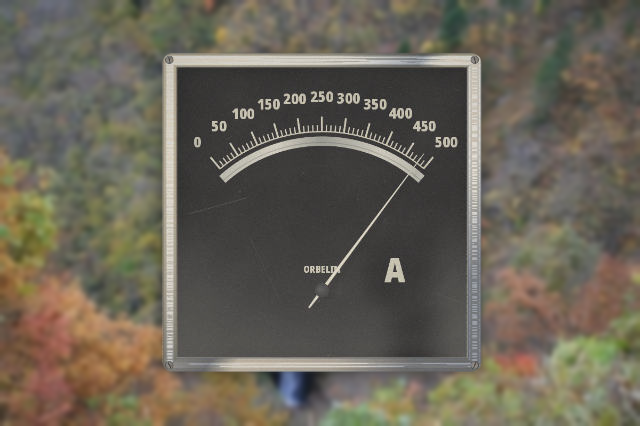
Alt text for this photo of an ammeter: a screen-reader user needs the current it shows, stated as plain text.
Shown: 480 A
